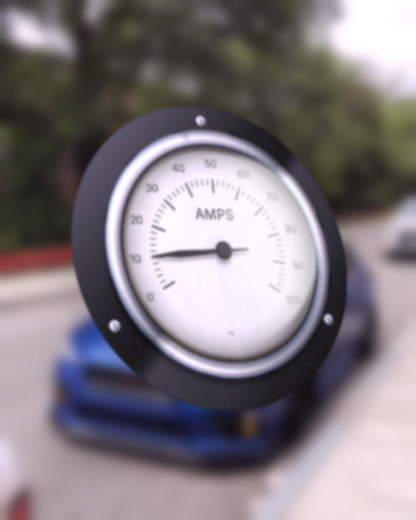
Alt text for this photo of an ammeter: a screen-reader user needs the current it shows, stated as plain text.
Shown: 10 A
